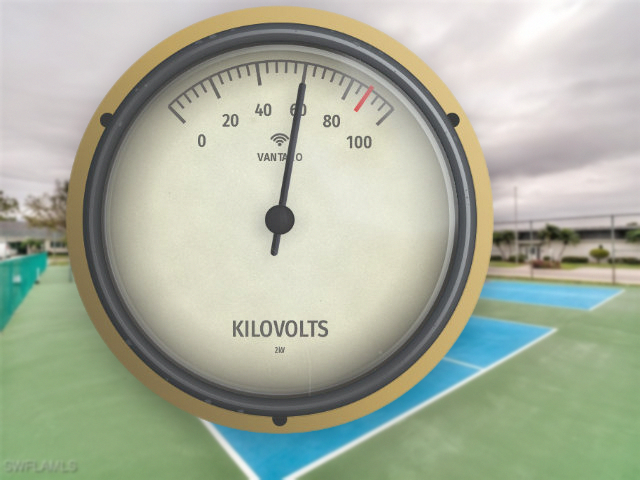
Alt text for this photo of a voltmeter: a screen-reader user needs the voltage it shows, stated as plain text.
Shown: 60 kV
